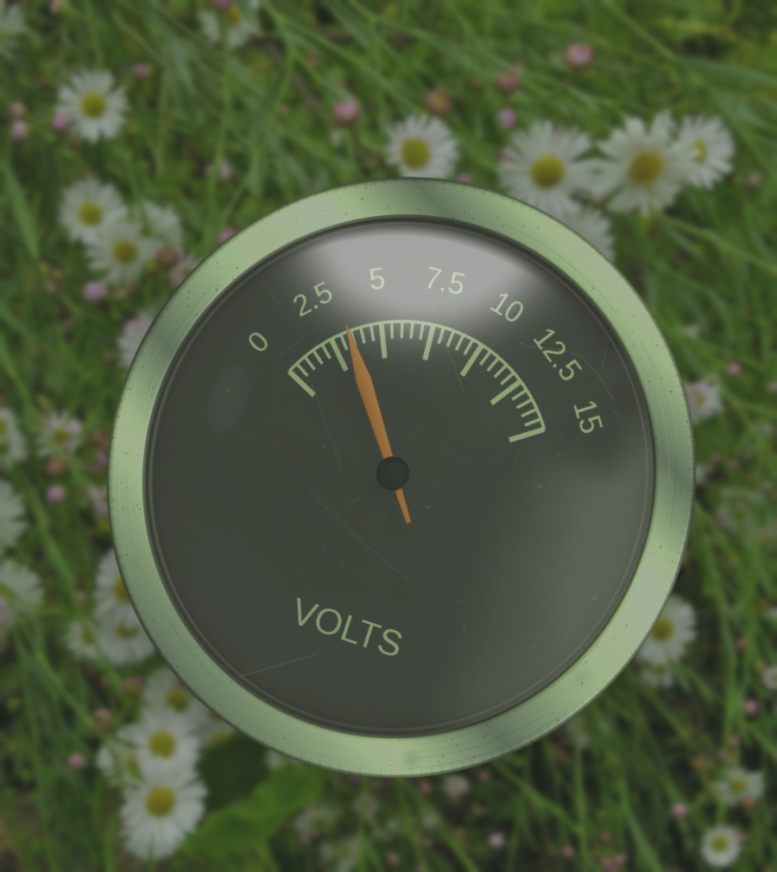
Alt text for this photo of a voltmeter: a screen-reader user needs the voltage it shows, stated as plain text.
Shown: 3.5 V
